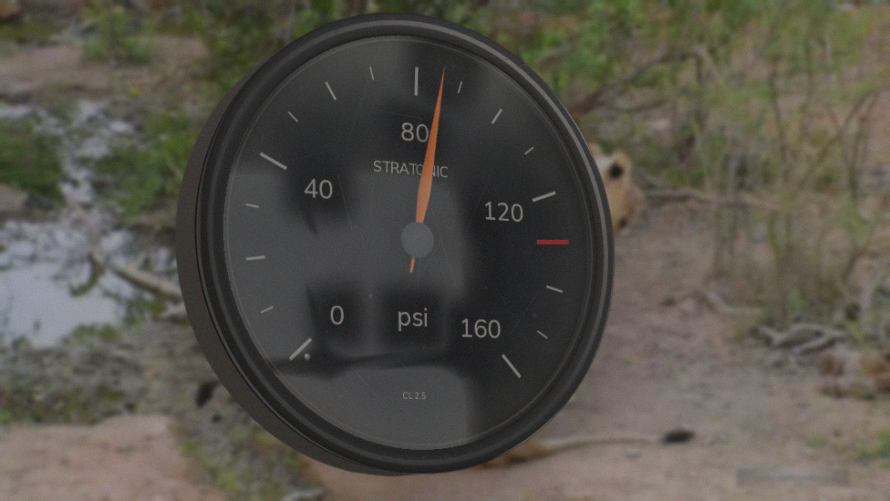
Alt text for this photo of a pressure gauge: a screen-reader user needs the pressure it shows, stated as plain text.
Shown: 85 psi
